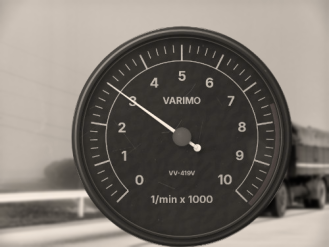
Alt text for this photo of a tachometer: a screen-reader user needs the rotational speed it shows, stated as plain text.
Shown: 3000 rpm
